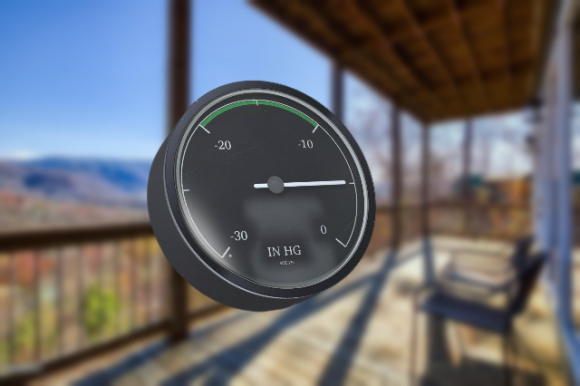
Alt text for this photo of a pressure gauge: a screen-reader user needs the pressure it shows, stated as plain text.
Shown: -5 inHg
